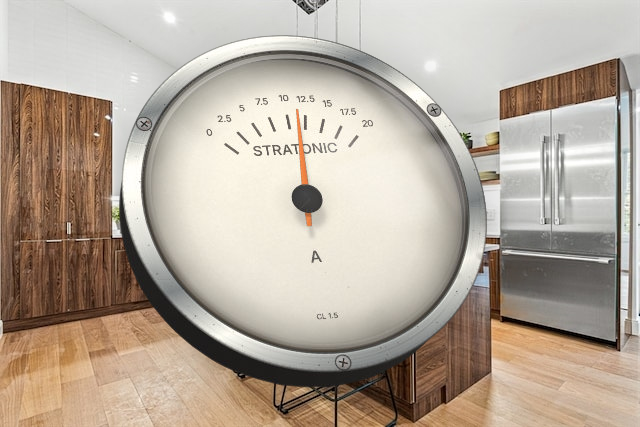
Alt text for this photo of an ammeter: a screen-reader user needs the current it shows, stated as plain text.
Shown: 11.25 A
